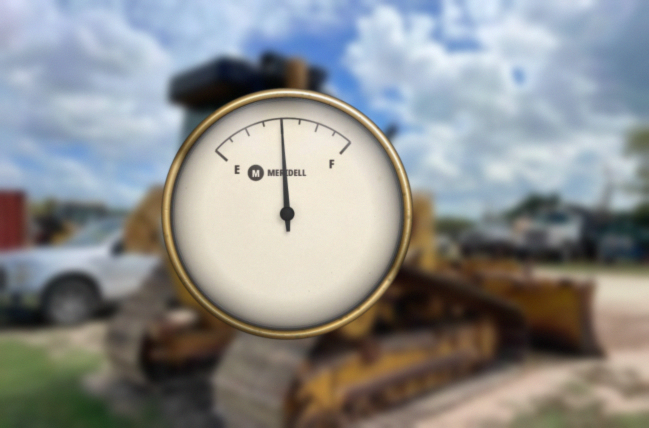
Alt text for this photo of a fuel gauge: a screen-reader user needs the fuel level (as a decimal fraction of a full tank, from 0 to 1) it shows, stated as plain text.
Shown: 0.5
